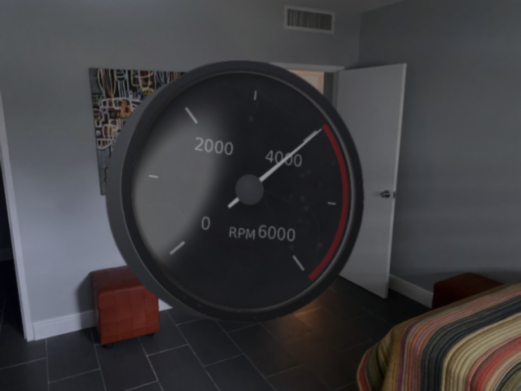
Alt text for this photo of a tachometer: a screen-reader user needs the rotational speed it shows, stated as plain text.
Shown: 4000 rpm
